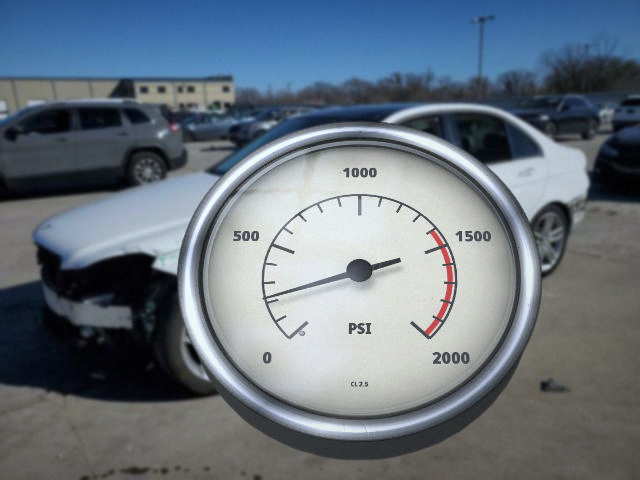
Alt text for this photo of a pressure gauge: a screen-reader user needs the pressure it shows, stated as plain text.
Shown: 200 psi
